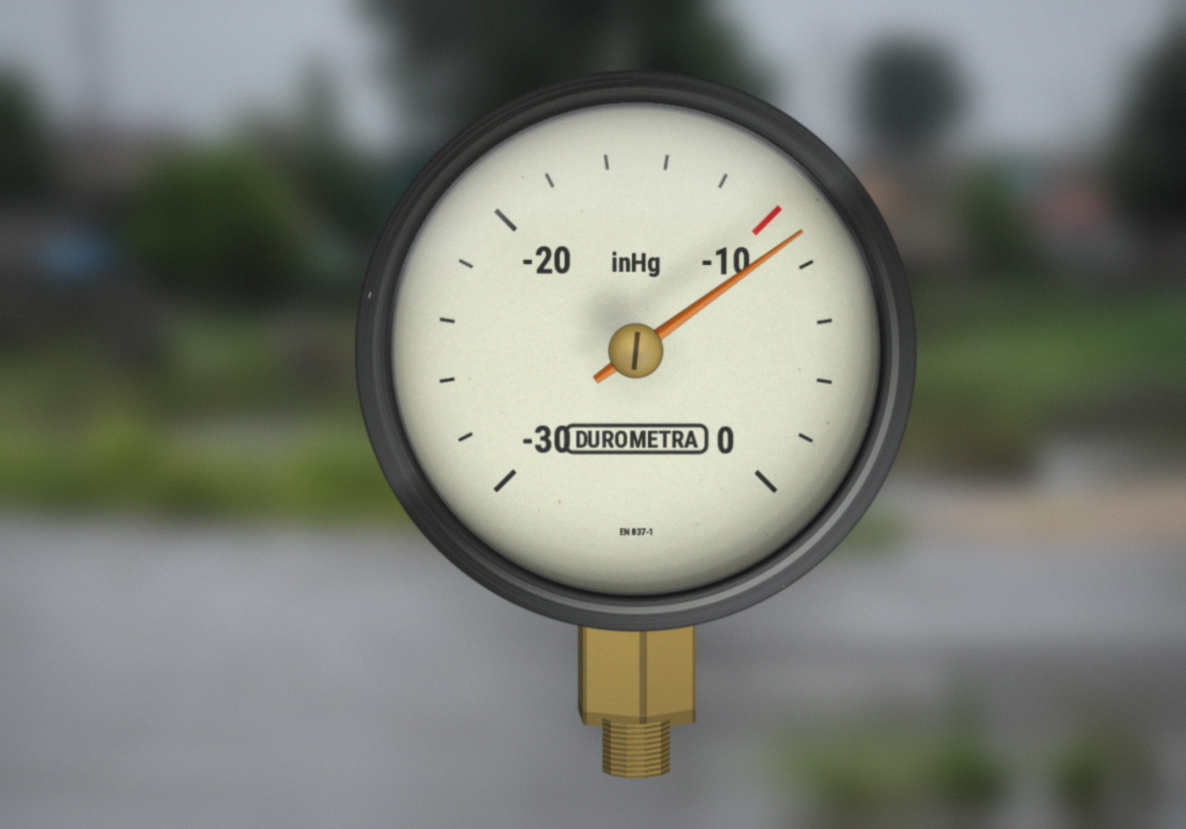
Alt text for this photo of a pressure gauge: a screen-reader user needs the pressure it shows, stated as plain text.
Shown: -9 inHg
